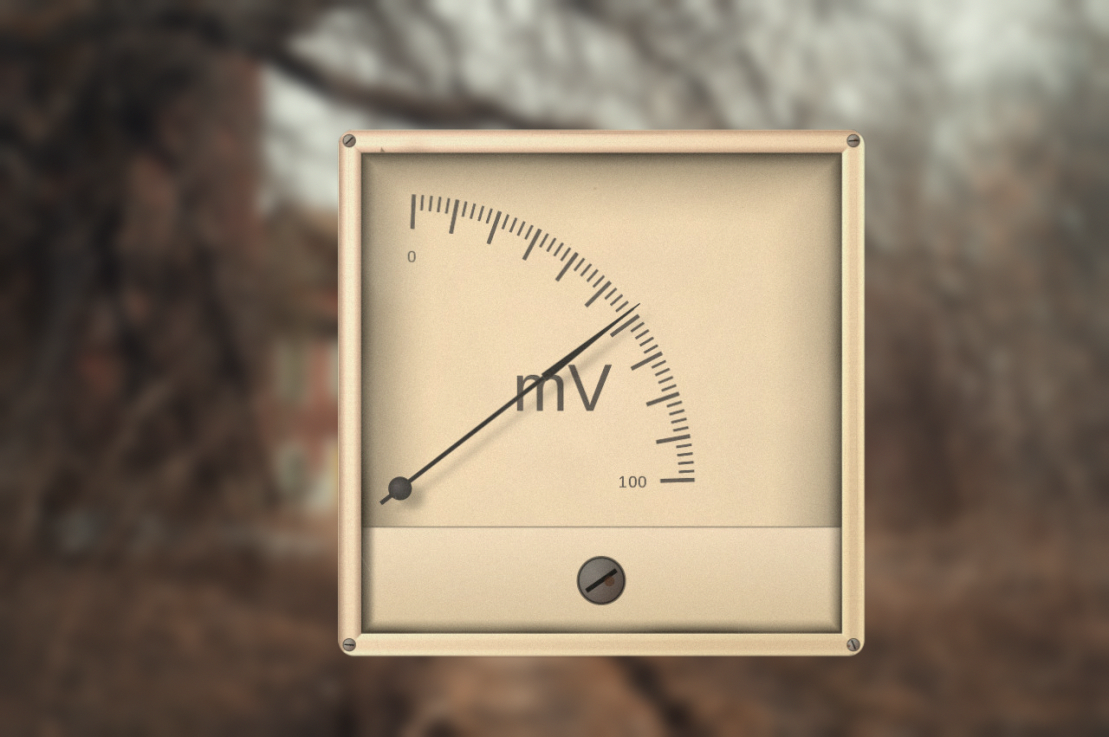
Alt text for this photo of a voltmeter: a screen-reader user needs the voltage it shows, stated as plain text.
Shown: 58 mV
